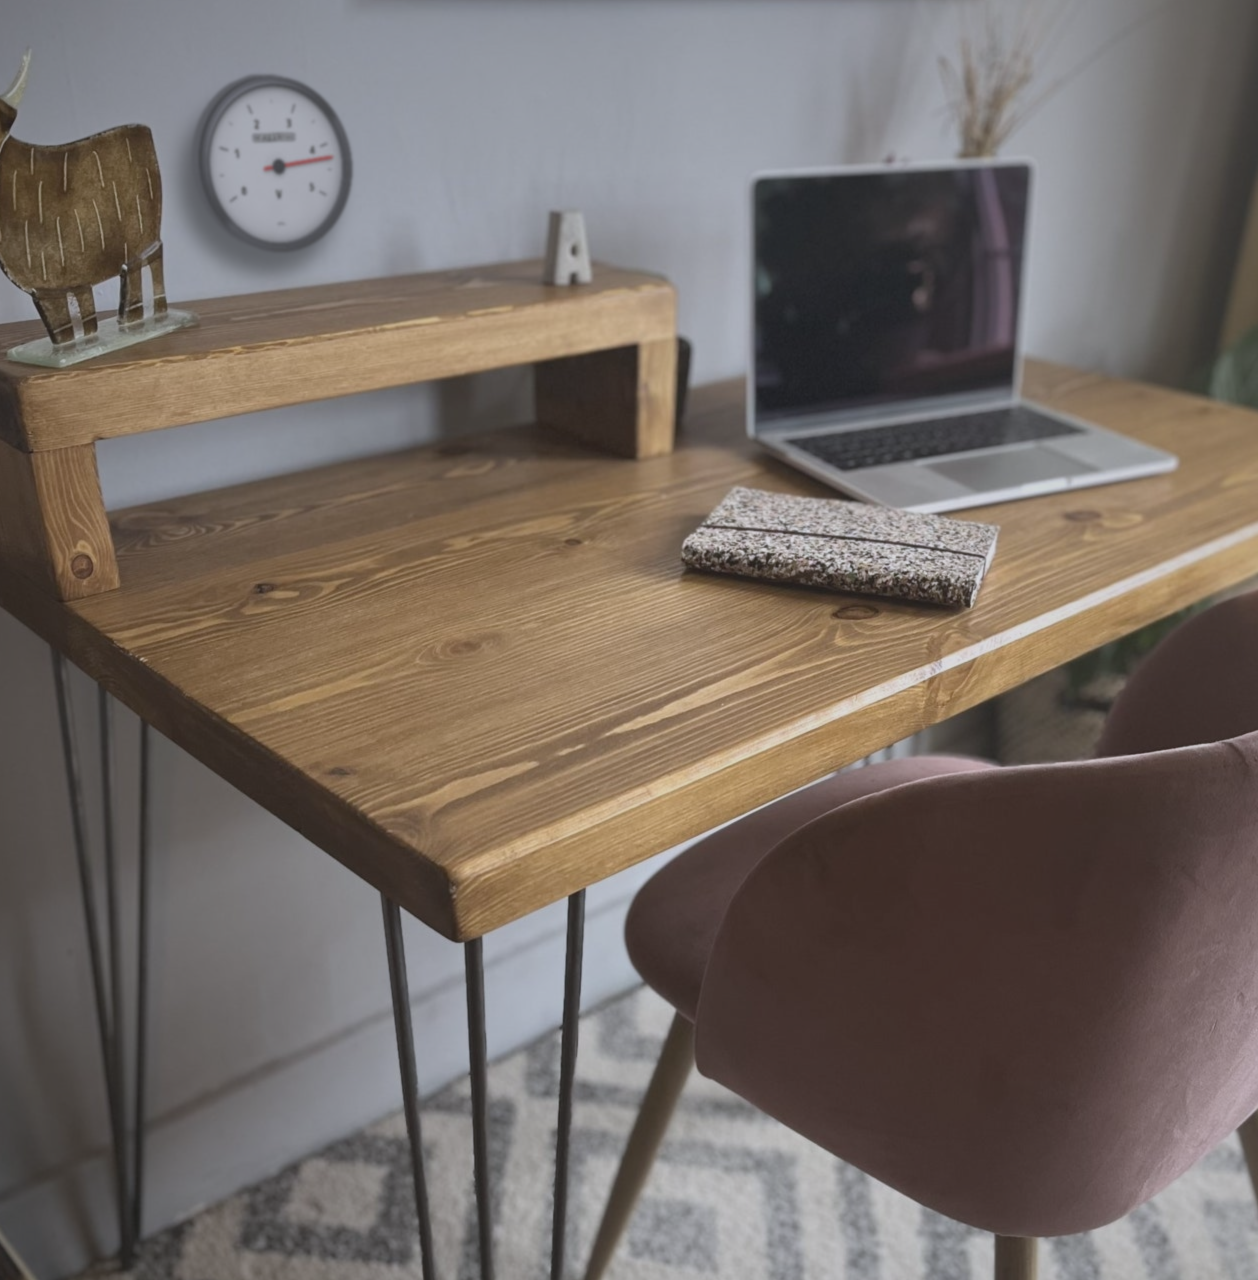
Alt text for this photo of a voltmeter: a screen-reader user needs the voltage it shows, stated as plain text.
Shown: 4.25 V
